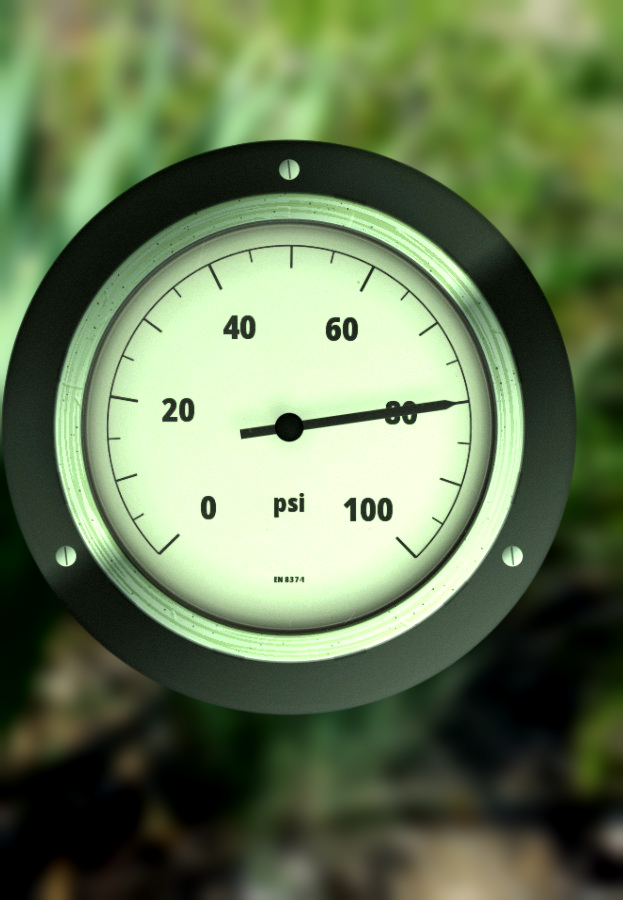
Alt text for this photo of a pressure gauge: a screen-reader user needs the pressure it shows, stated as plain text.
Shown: 80 psi
